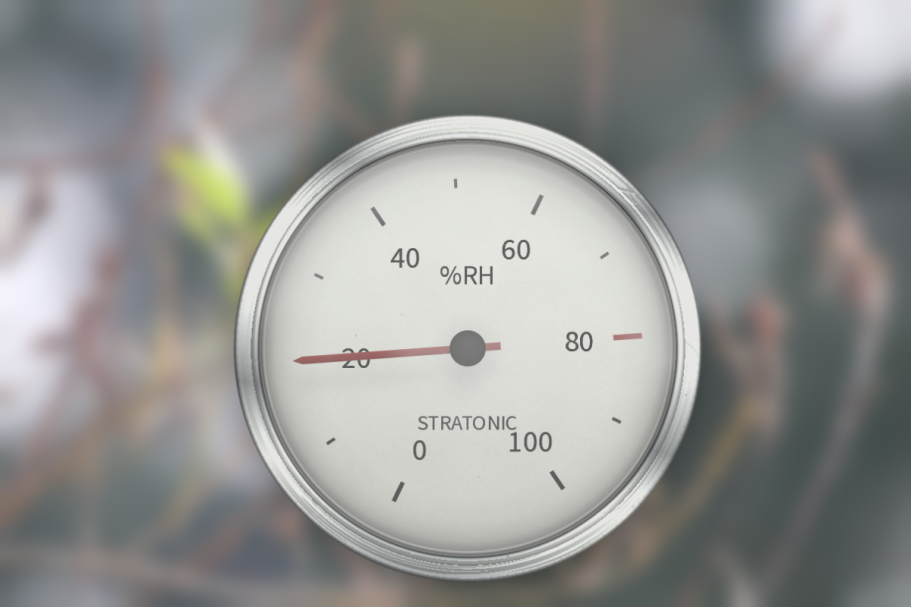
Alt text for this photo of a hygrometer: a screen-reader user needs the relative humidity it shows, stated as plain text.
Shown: 20 %
